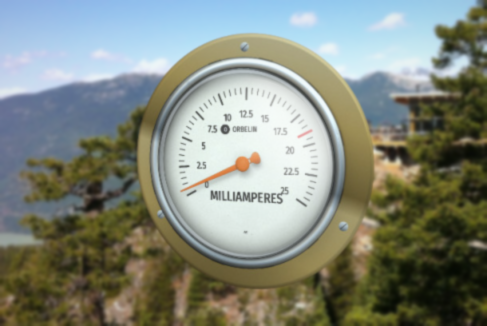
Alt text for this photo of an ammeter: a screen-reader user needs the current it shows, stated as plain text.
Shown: 0.5 mA
